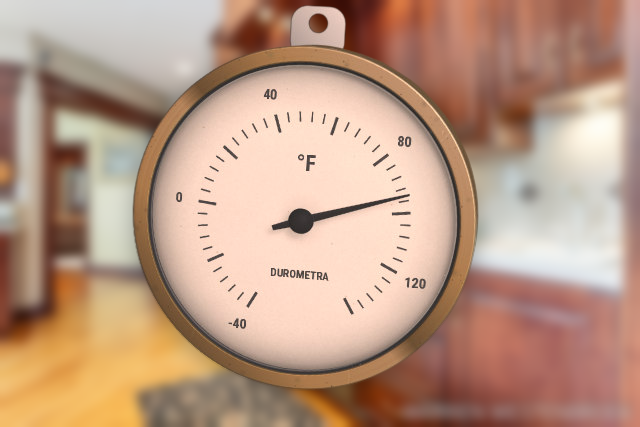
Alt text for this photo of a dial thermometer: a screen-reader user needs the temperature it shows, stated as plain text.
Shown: 94 °F
